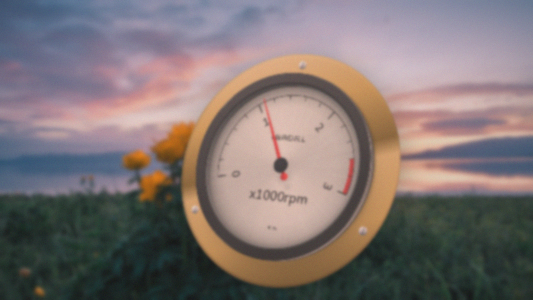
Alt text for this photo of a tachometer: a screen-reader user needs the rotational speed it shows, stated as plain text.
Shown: 1100 rpm
